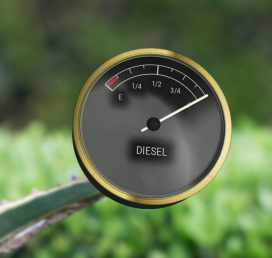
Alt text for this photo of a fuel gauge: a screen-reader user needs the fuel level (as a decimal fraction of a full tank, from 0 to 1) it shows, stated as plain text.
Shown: 1
